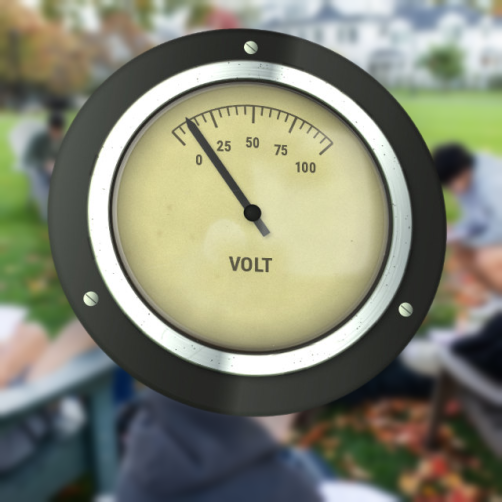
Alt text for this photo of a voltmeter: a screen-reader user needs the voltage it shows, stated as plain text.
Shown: 10 V
